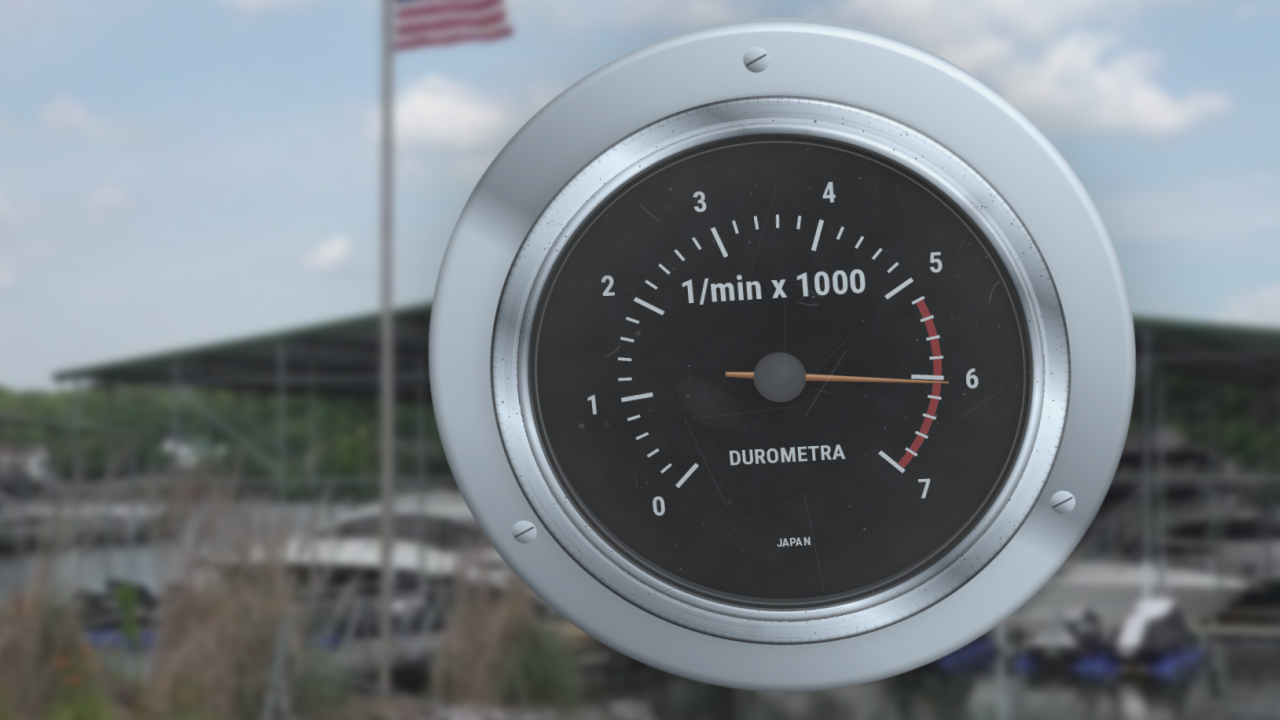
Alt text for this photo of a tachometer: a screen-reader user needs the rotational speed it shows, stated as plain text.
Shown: 6000 rpm
